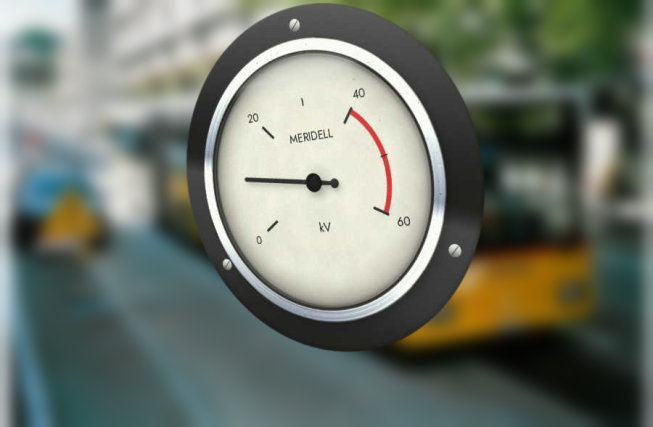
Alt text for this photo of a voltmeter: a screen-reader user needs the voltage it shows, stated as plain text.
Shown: 10 kV
